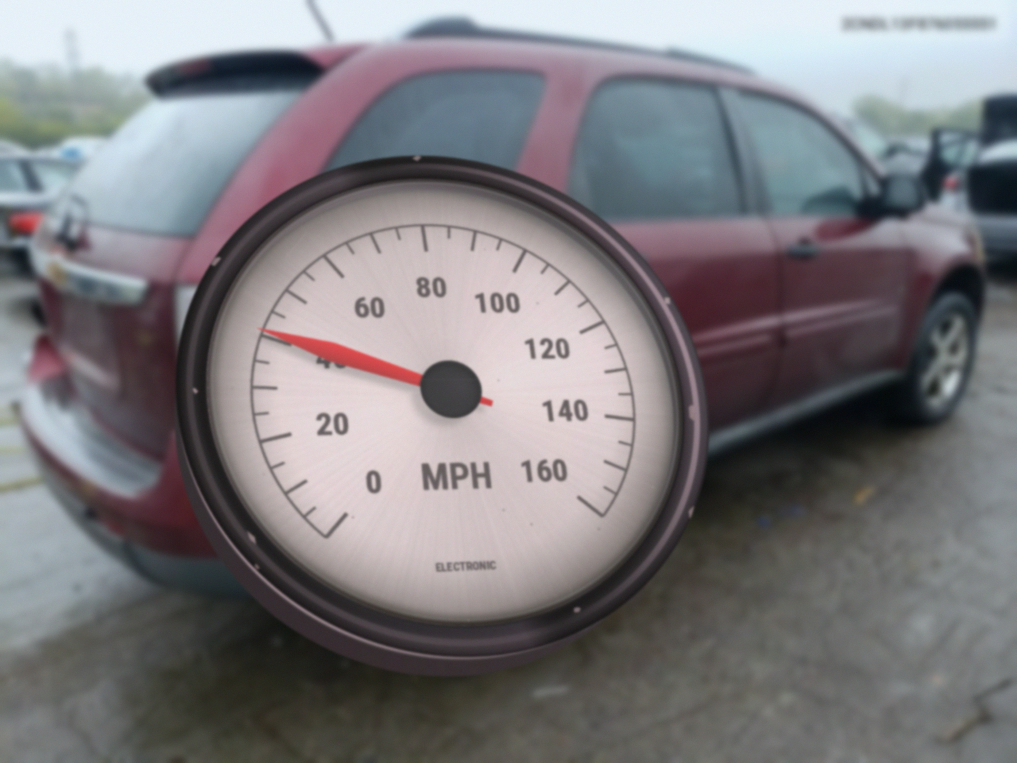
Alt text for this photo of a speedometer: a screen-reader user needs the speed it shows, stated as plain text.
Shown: 40 mph
